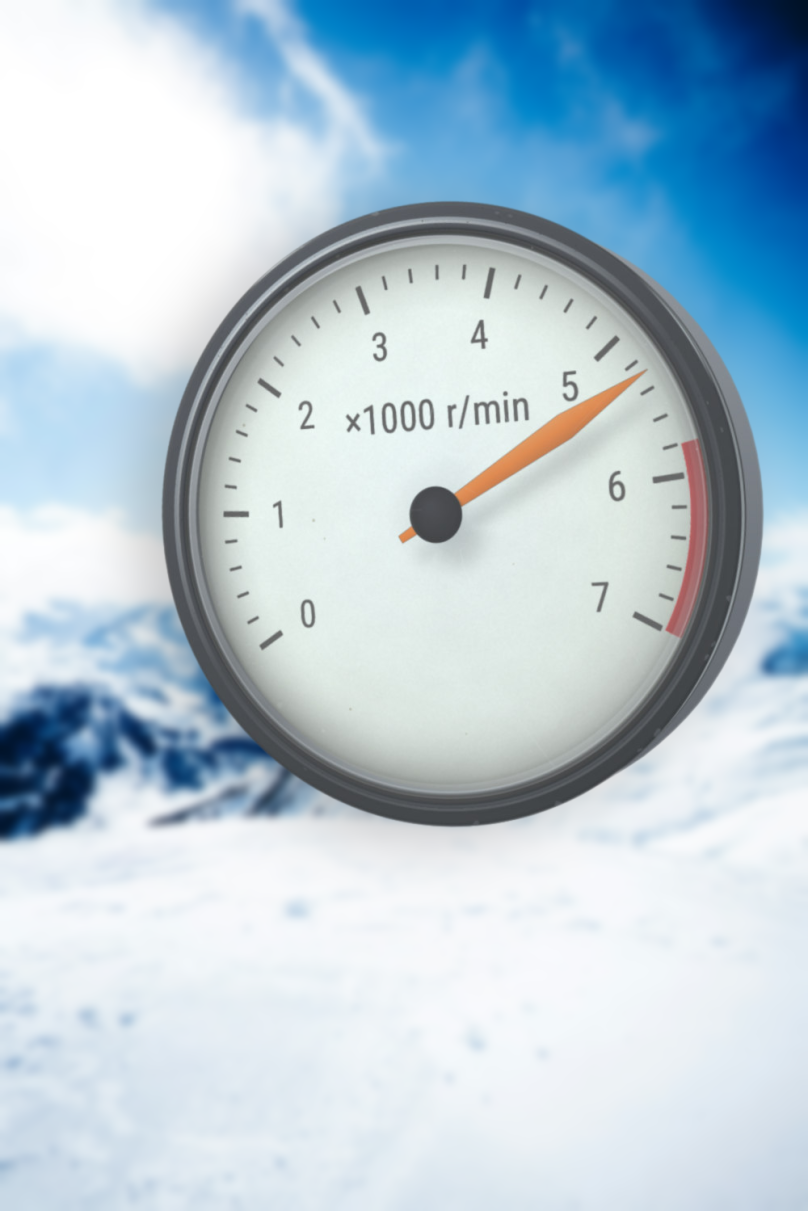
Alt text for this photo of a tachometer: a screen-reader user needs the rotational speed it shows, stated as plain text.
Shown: 5300 rpm
